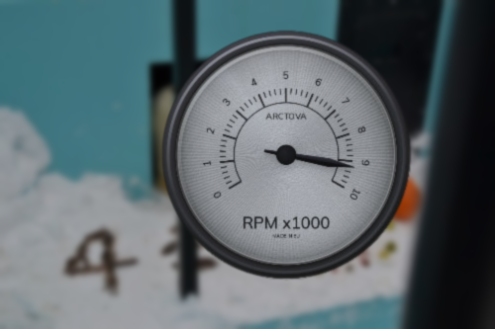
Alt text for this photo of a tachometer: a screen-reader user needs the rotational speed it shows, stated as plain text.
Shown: 9200 rpm
